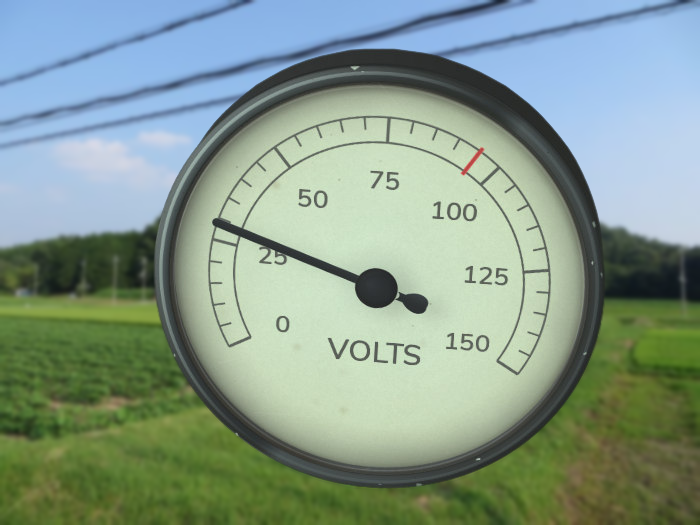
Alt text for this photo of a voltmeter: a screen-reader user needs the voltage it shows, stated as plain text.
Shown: 30 V
